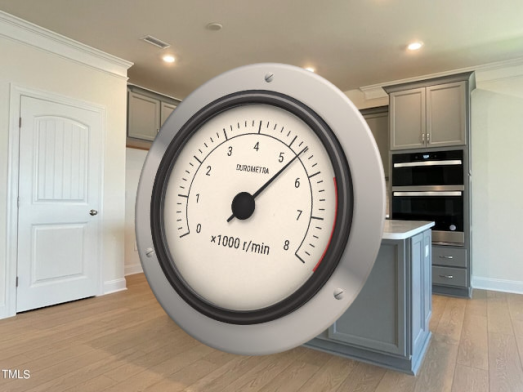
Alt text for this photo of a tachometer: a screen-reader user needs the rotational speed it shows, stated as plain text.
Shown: 5400 rpm
